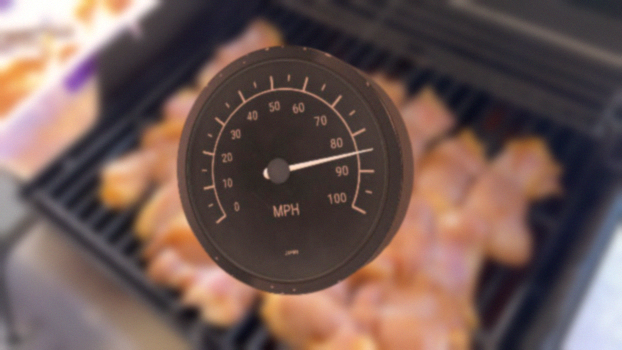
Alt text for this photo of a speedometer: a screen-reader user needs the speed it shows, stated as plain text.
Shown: 85 mph
